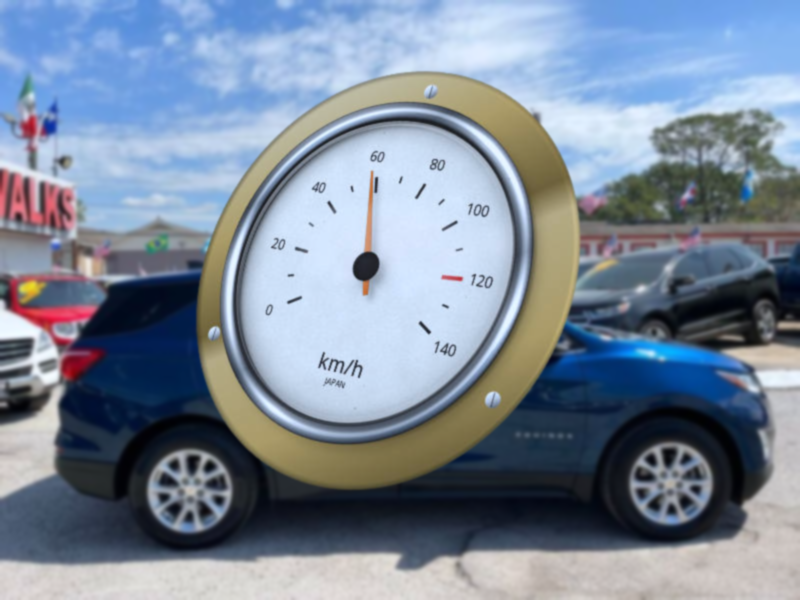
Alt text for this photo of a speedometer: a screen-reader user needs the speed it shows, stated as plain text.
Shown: 60 km/h
